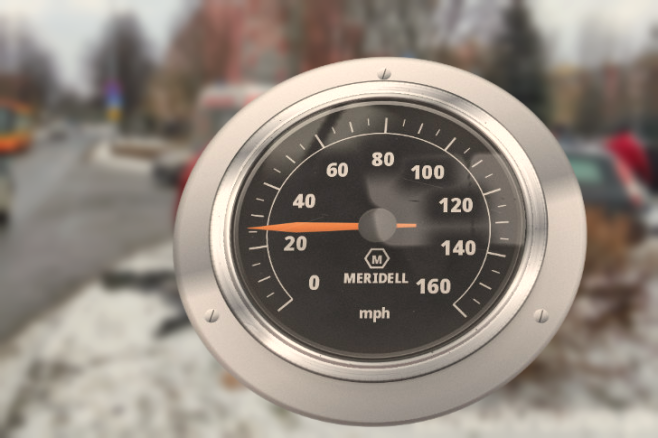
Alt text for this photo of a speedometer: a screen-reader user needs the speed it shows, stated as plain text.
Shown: 25 mph
